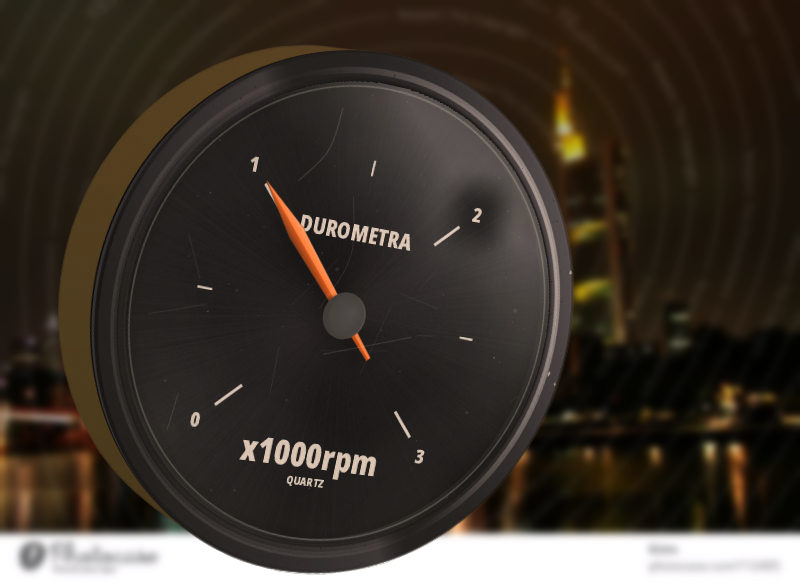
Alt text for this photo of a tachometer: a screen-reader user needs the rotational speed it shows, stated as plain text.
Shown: 1000 rpm
